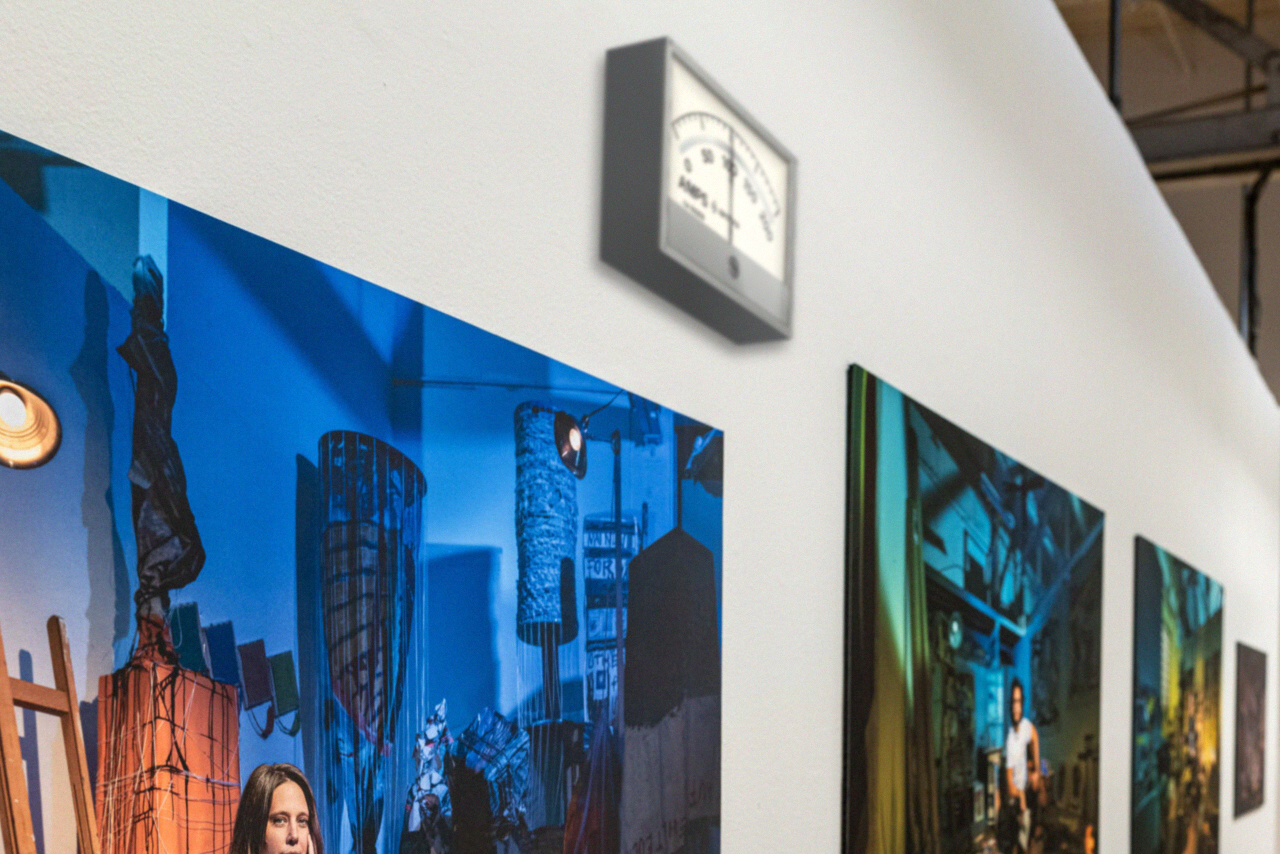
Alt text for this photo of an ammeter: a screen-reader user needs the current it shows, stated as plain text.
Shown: 100 A
